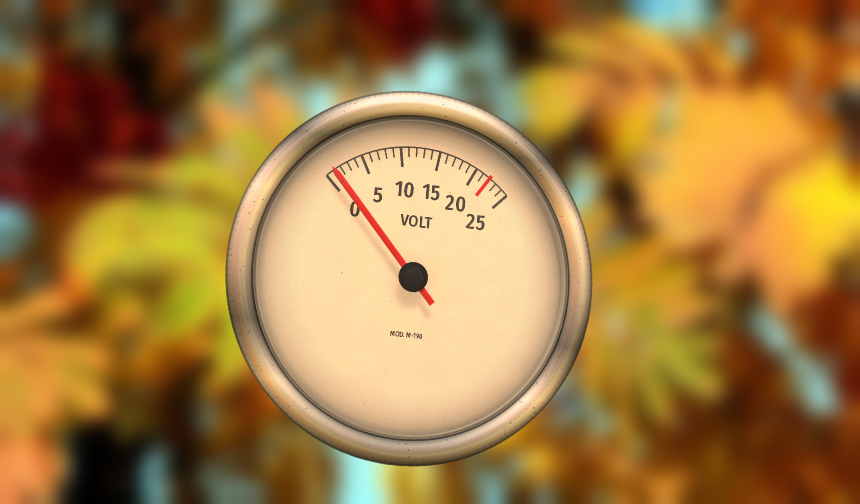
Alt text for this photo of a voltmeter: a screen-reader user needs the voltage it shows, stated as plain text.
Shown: 1 V
